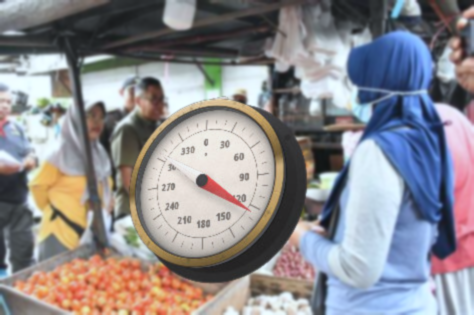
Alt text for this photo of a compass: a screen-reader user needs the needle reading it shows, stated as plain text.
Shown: 125 °
